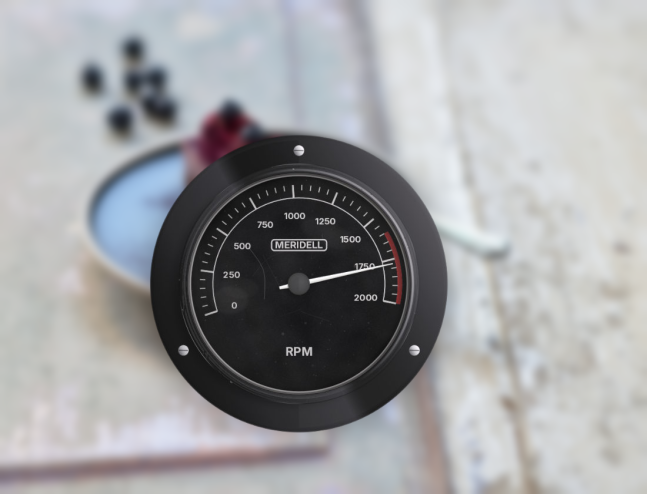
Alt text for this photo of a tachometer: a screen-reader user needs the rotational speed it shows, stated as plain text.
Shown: 1775 rpm
